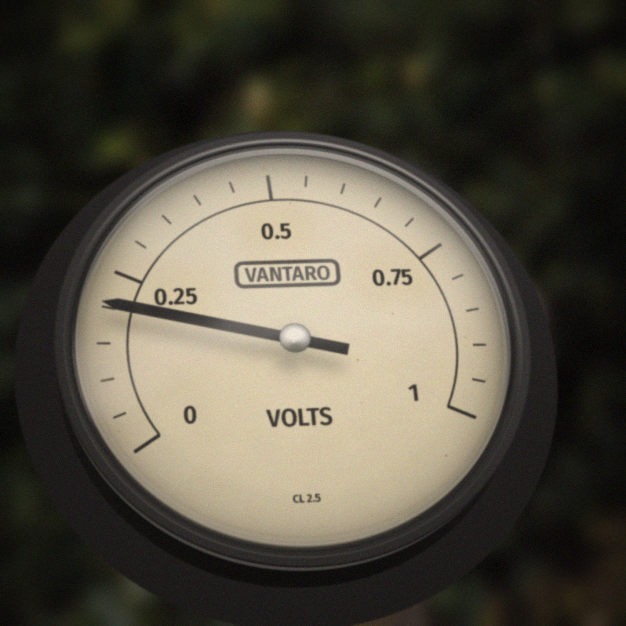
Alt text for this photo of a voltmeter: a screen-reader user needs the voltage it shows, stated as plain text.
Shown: 0.2 V
